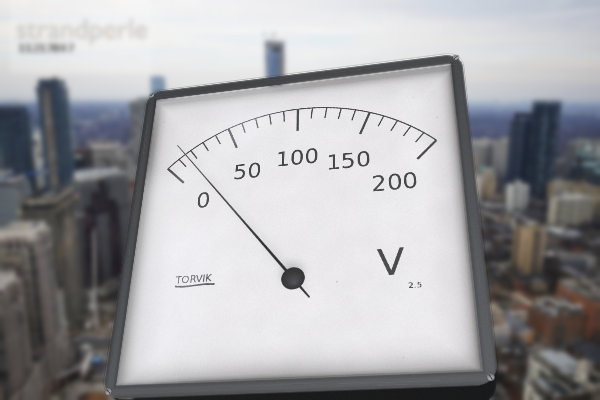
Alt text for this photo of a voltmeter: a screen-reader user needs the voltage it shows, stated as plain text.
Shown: 15 V
